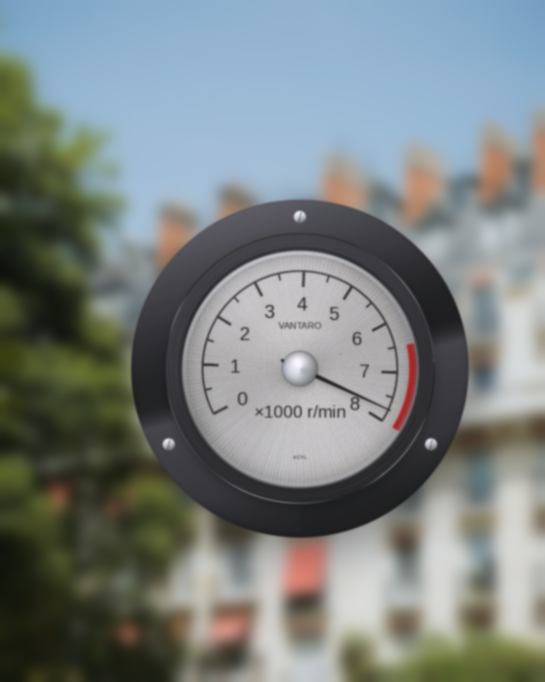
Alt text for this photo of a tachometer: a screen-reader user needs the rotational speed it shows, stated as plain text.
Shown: 7750 rpm
